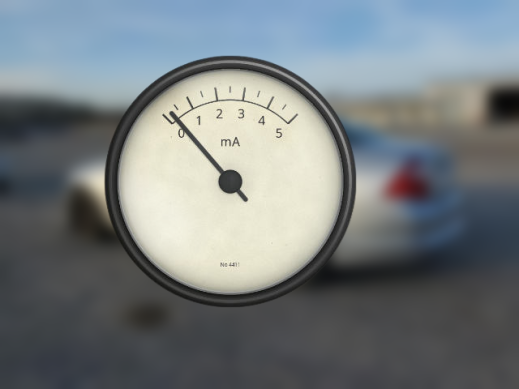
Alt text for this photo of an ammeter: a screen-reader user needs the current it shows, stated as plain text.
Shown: 0.25 mA
